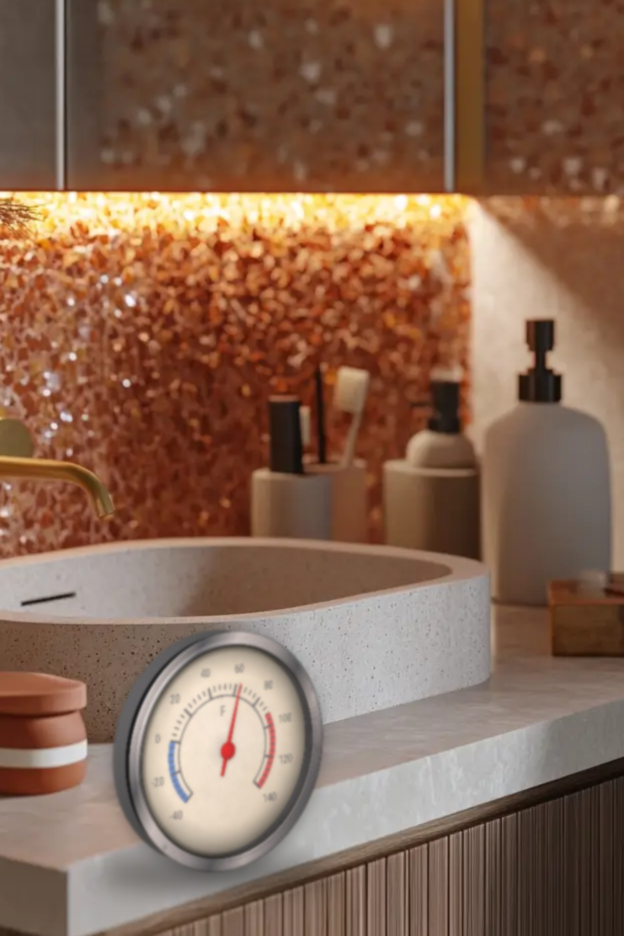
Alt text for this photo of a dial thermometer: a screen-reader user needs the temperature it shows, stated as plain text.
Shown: 60 °F
